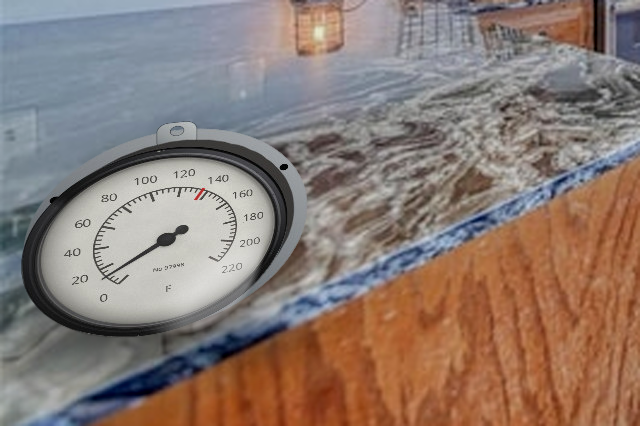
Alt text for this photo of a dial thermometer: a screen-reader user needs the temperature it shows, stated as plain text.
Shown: 12 °F
